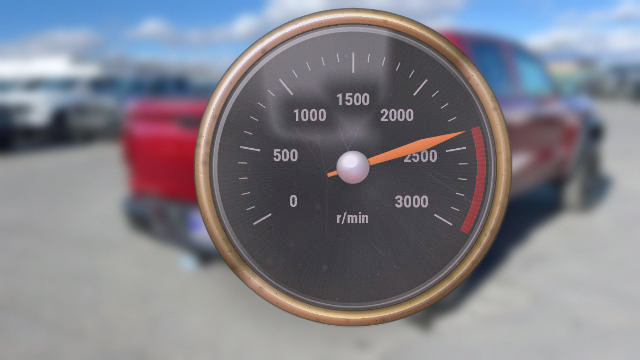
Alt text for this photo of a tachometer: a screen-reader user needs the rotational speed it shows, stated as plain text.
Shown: 2400 rpm
